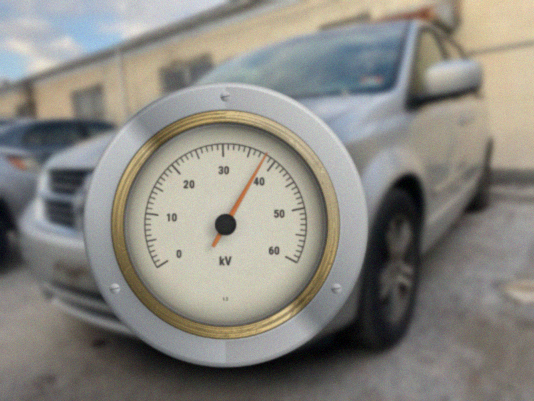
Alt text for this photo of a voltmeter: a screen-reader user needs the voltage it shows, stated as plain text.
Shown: 38 kV
